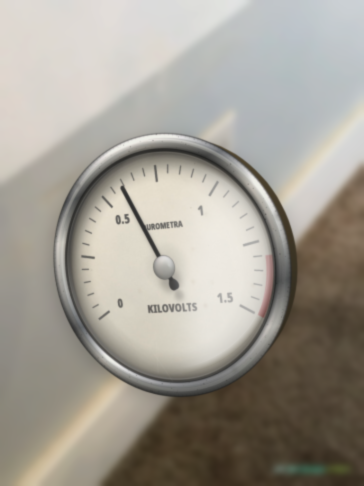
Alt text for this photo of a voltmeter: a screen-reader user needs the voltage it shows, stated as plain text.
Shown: 0.6 kV
